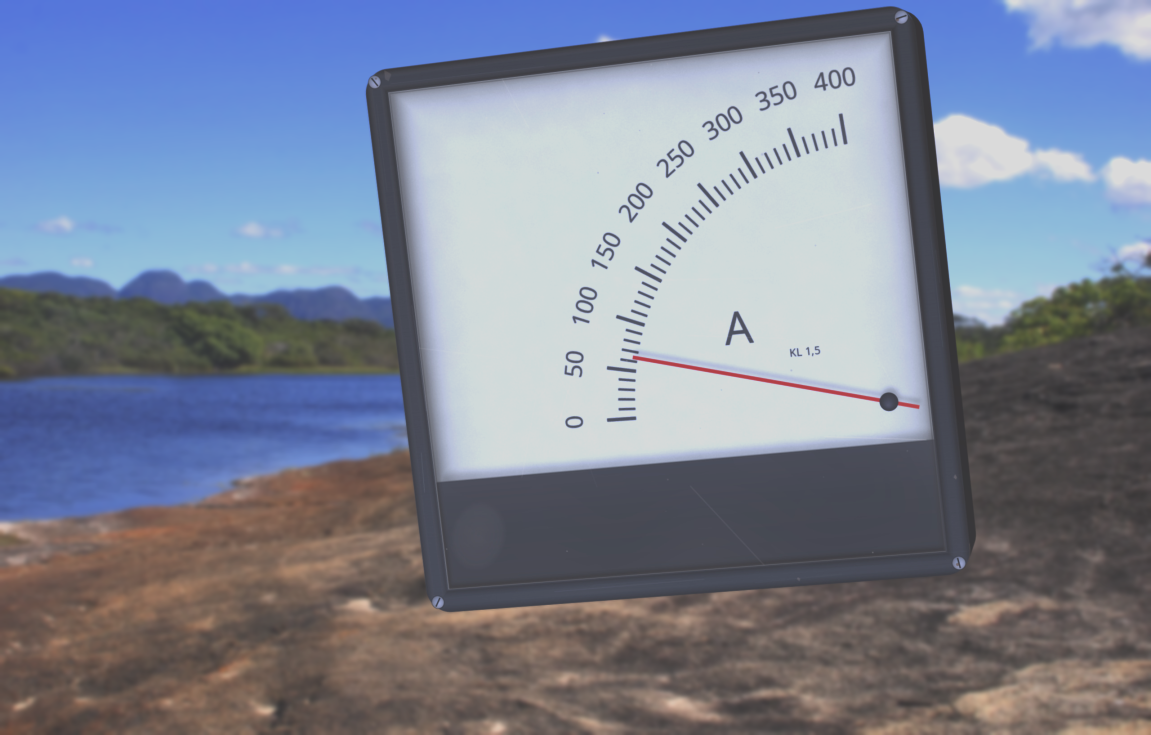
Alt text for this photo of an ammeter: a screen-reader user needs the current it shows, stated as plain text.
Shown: 65 A
